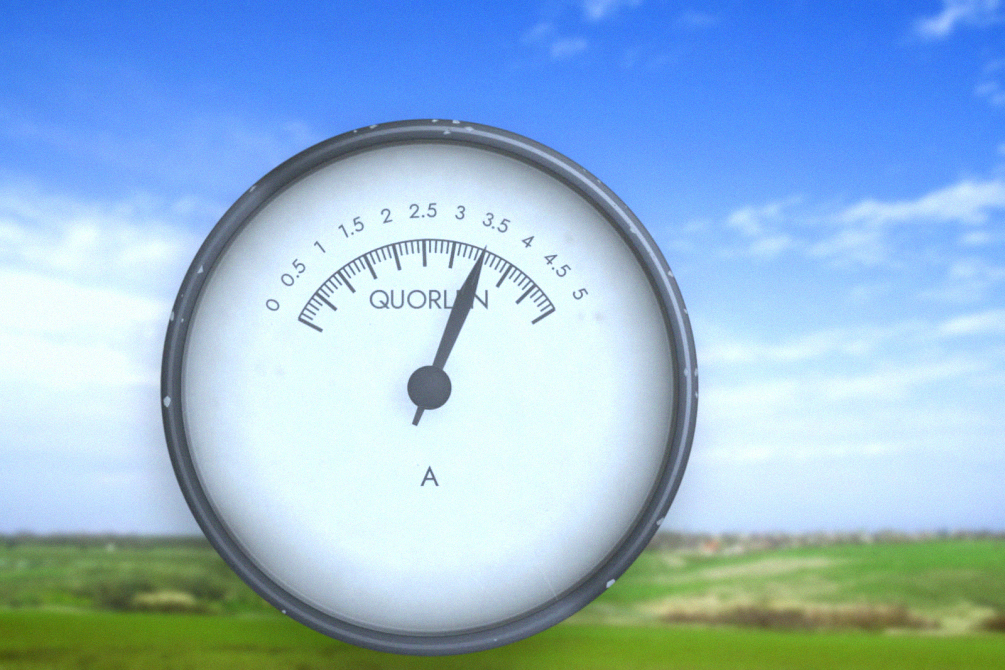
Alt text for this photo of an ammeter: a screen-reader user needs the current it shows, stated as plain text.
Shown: 3.5 A
